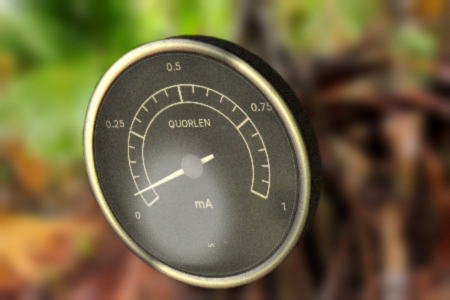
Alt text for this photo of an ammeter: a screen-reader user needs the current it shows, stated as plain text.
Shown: 0.05 mA
